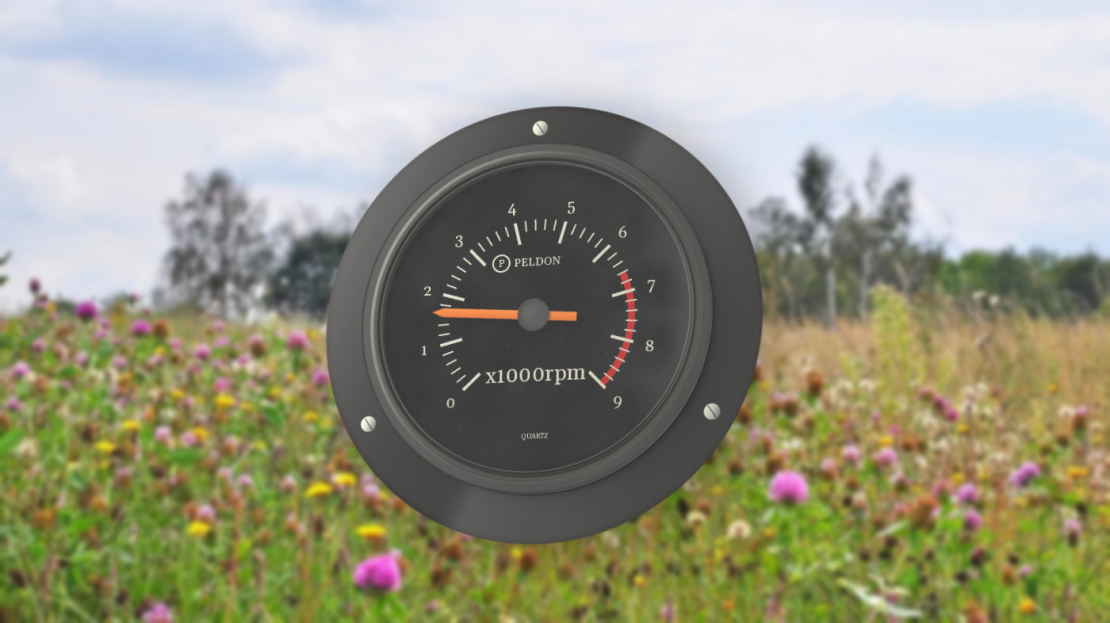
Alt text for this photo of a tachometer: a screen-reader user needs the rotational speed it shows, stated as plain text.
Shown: 1600 rpm
